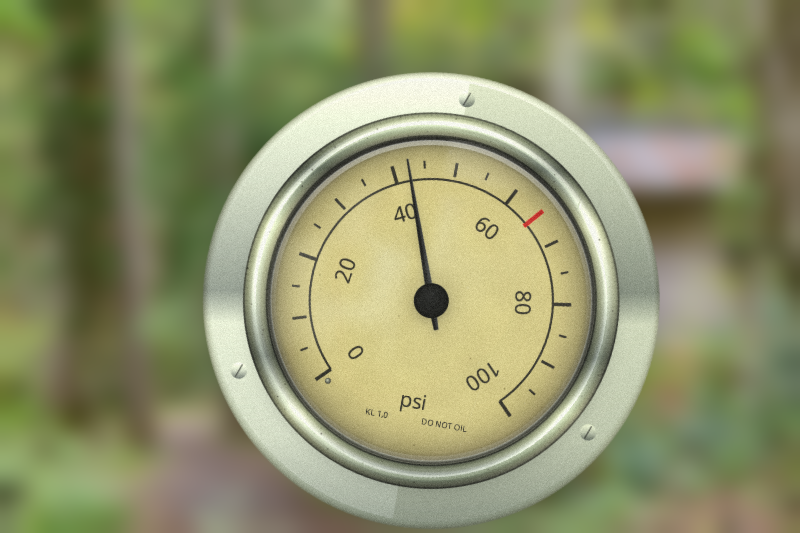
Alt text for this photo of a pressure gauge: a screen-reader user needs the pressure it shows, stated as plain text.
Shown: 42.5 psi
